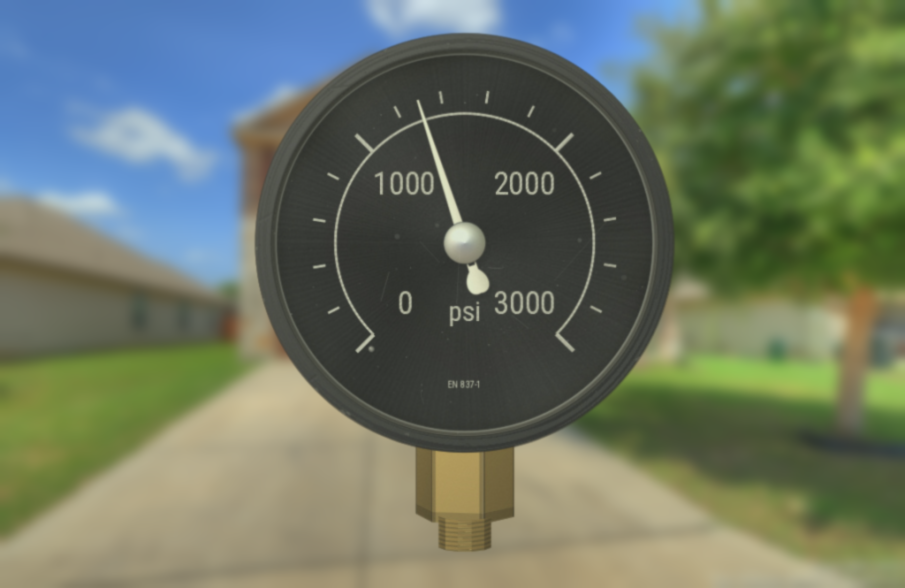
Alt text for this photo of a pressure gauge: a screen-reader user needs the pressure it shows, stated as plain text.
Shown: 1300 psi
